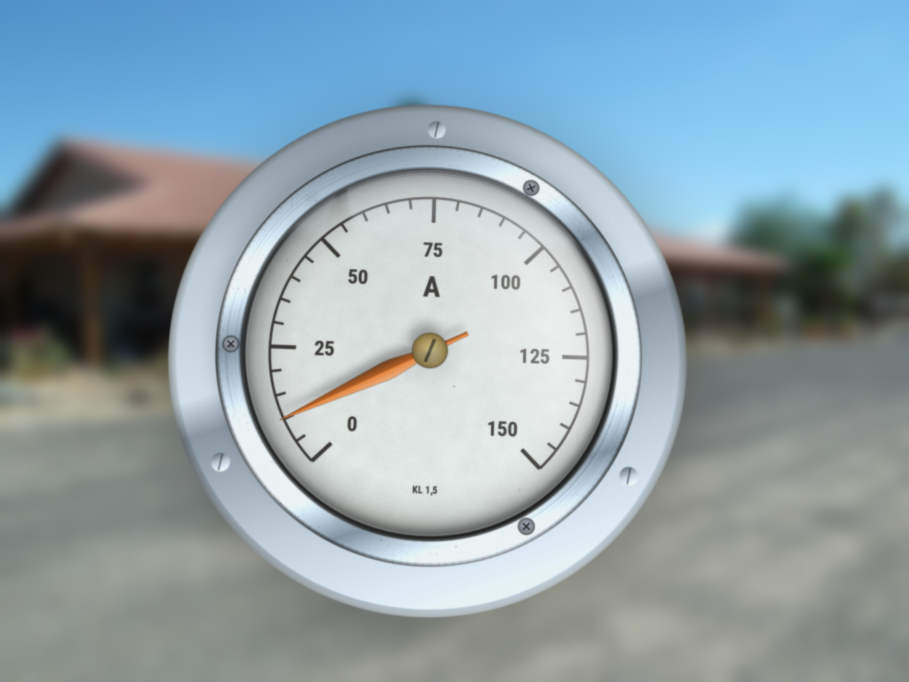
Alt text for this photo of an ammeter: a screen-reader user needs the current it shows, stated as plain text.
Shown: 10 A
